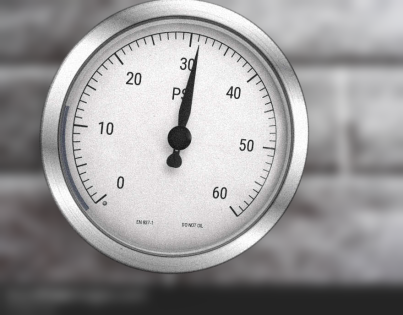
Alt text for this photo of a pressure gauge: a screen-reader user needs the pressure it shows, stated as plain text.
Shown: 31 psi
